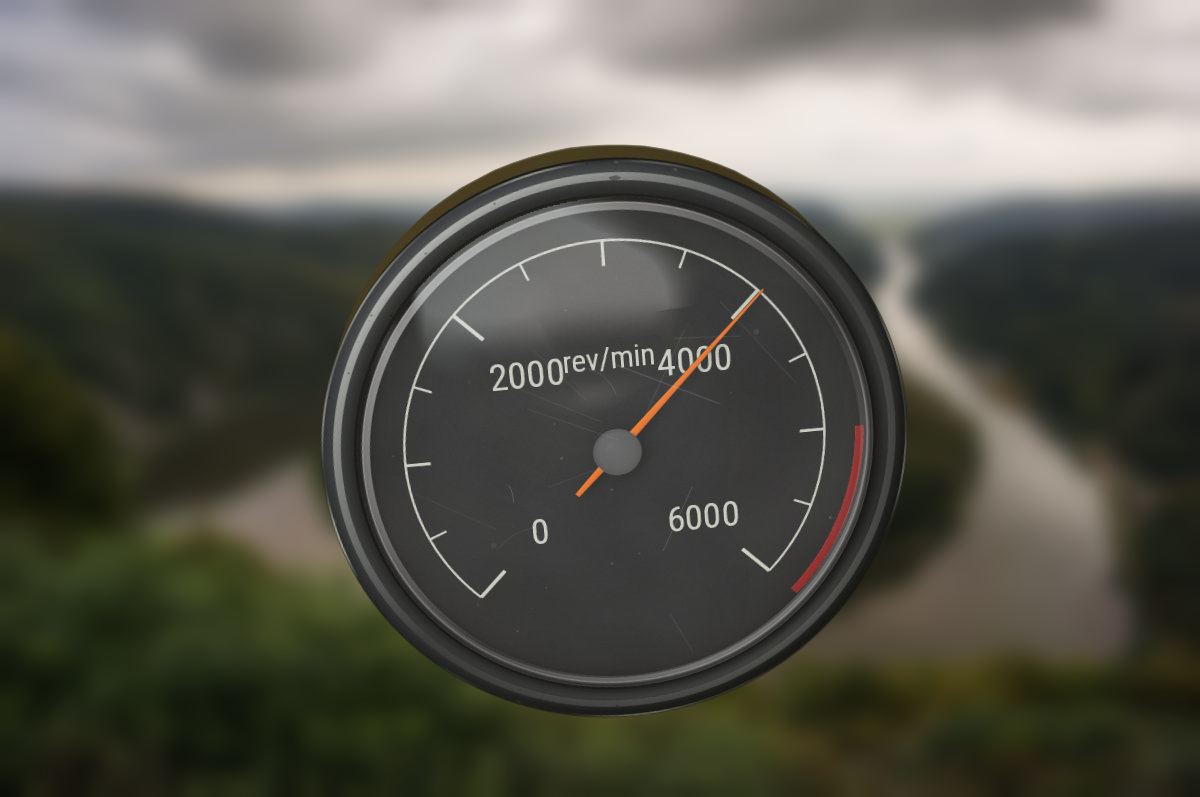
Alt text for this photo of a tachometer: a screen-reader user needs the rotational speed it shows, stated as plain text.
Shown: 4000 rpm
